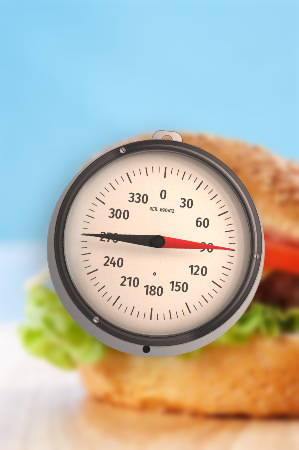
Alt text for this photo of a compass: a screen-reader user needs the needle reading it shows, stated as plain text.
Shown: 90 °
